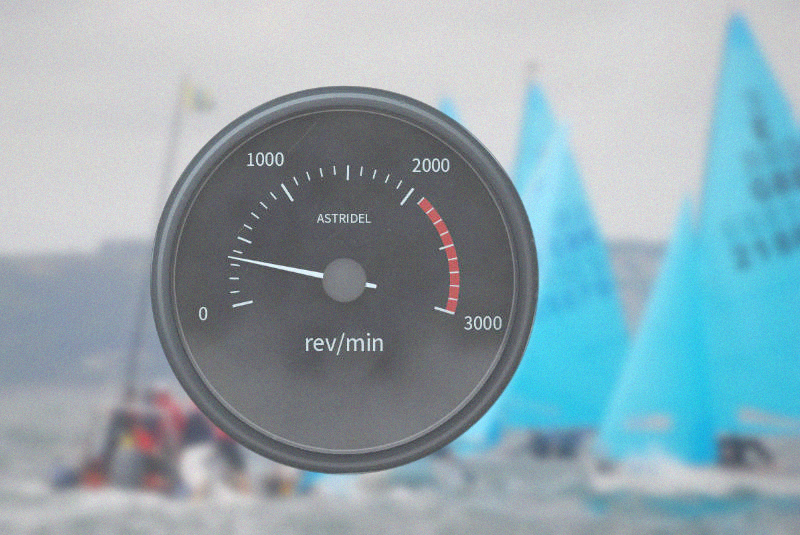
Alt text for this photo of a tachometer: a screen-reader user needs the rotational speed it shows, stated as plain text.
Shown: 350 rpm
